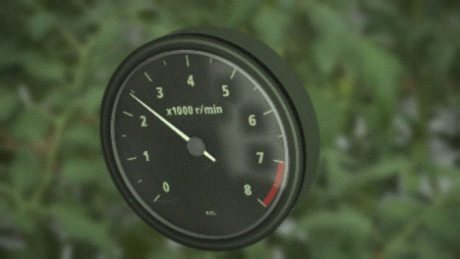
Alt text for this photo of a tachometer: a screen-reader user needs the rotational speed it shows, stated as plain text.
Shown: 2500 rpm
